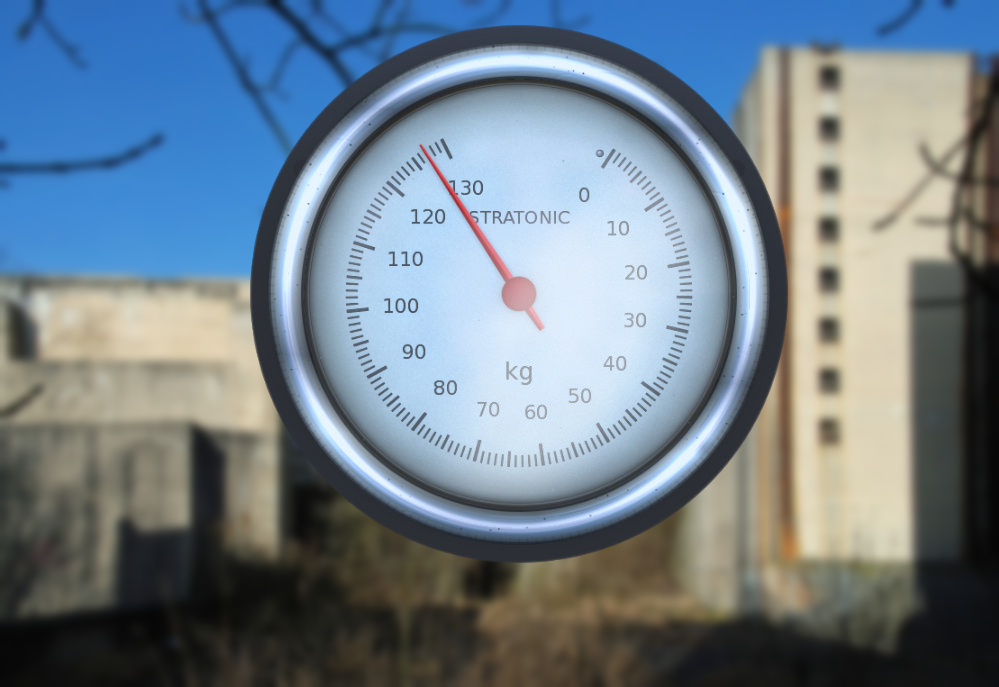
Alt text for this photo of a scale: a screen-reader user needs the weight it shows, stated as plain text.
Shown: 127 kg
